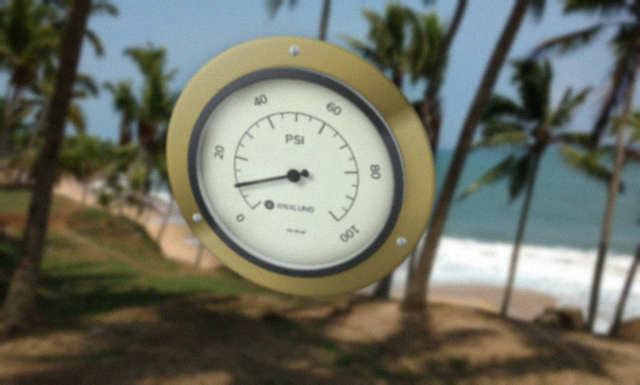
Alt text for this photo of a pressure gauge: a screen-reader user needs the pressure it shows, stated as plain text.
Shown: 10 psi
